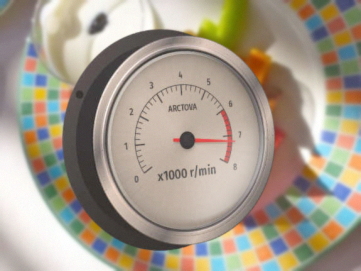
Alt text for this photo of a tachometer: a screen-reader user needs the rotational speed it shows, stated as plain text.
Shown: 7200 rpm
